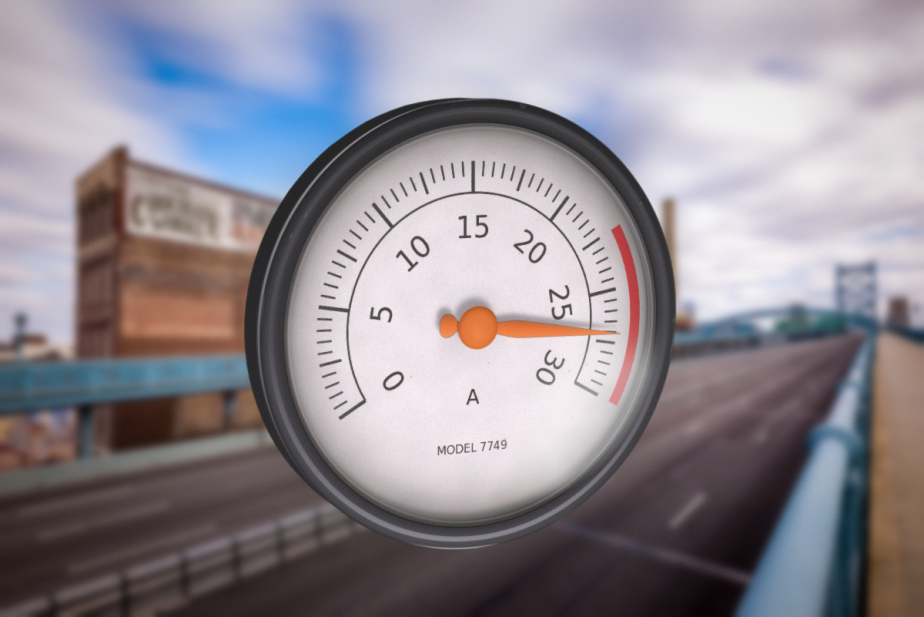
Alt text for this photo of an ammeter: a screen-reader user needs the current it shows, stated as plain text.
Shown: 27 A
